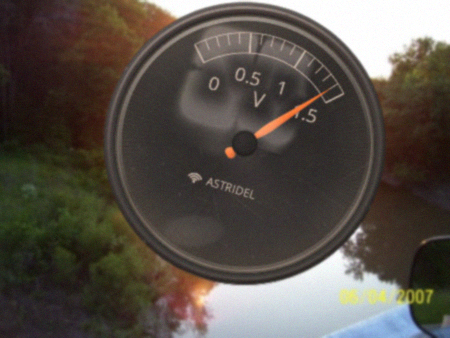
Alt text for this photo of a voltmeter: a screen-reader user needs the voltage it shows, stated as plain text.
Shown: 1.4 V
